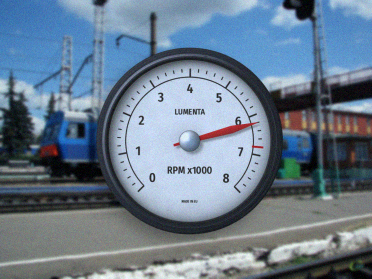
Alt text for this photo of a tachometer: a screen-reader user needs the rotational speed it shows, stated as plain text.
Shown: 6200 rpm
